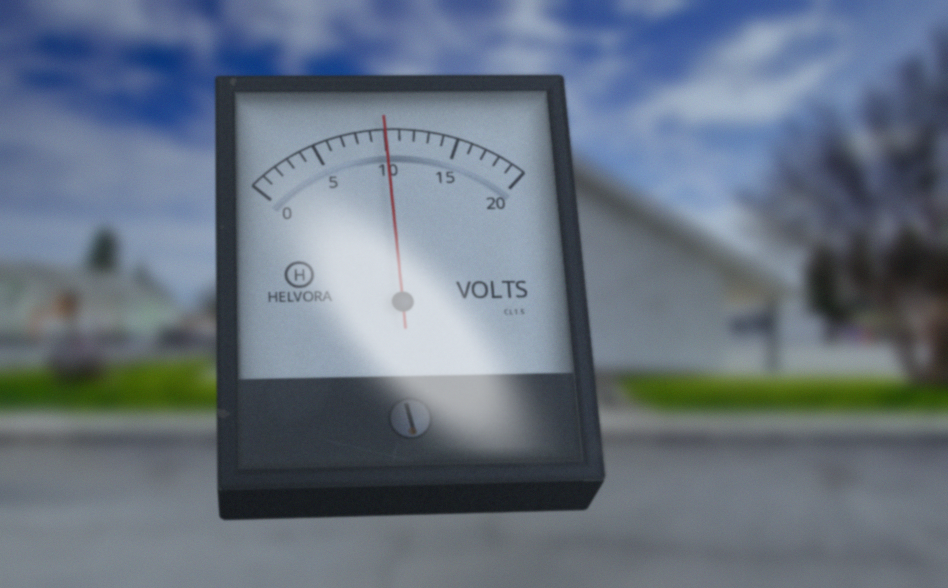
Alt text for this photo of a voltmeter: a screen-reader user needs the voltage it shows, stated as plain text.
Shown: 10 V
